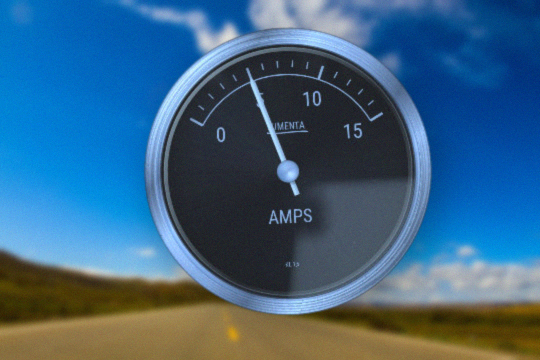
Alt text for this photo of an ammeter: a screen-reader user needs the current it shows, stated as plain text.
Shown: 5 A
